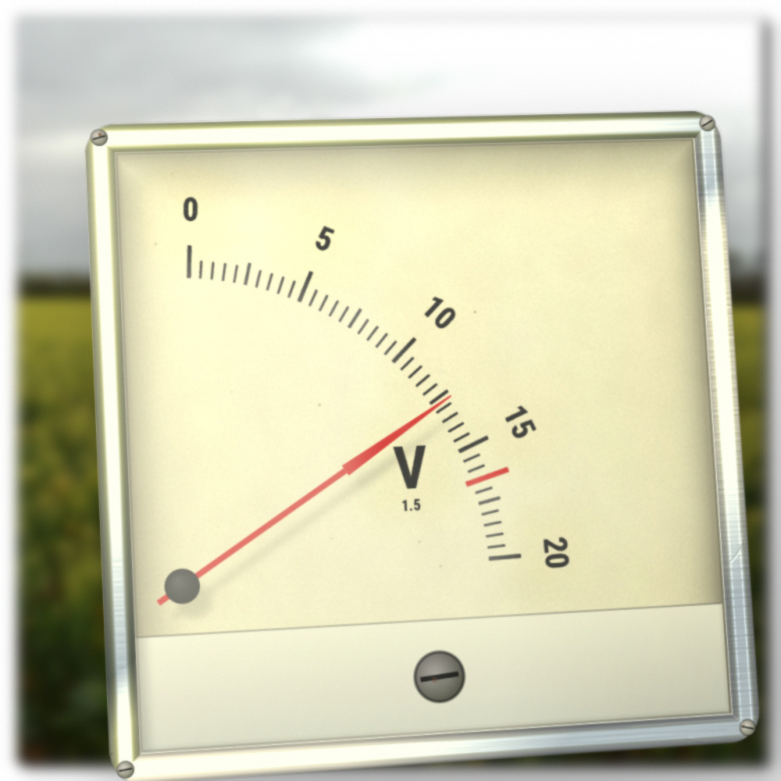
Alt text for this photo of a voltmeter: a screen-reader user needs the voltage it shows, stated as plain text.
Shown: 12.75 V
